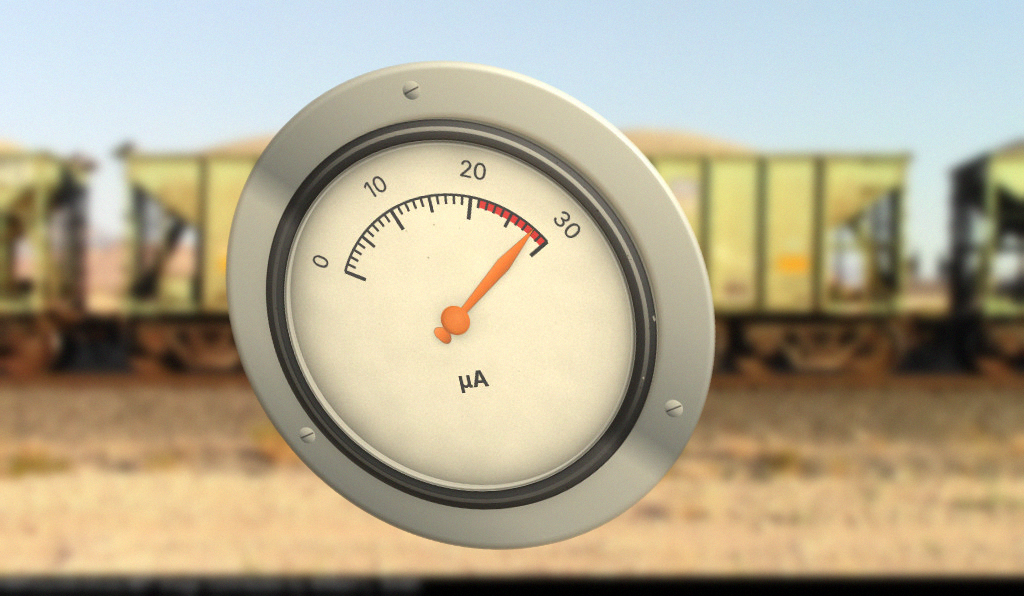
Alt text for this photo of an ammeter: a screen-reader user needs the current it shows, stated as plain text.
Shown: 28 µA
